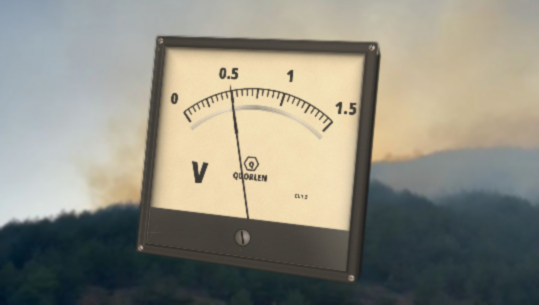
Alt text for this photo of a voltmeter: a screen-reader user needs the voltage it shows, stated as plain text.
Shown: 0.5 V
